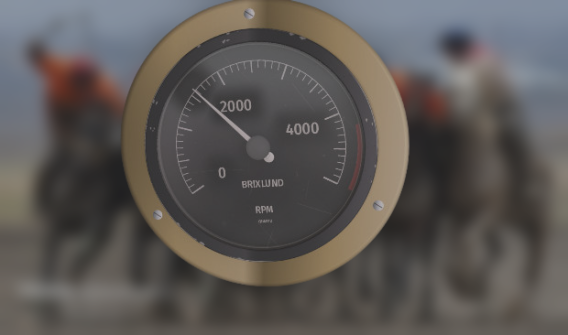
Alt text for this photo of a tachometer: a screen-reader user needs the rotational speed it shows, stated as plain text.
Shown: 1600 rpm
